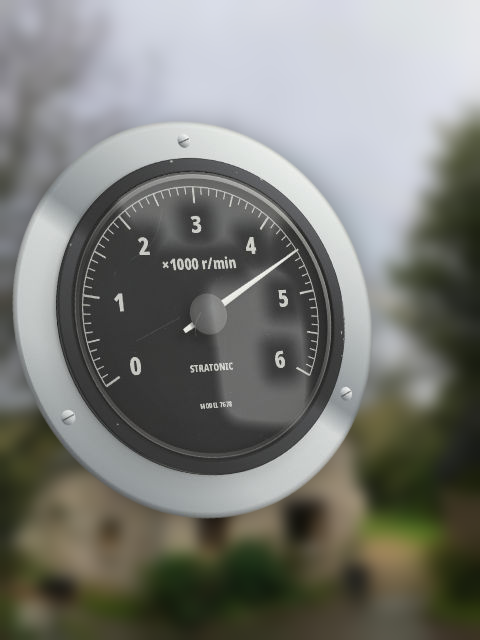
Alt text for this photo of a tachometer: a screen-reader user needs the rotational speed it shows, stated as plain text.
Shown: 4500 rpm
